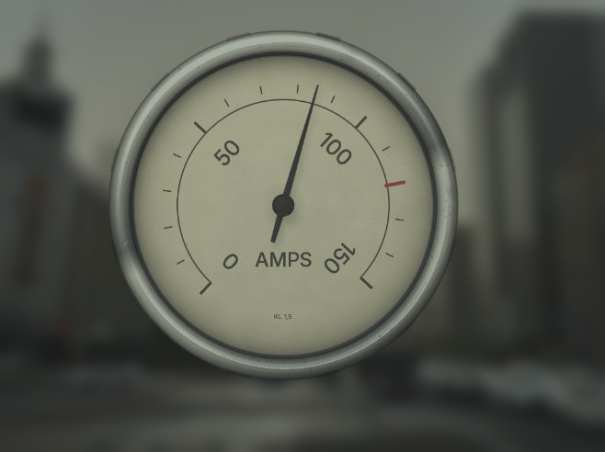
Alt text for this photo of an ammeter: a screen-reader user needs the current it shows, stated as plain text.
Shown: 85 A
